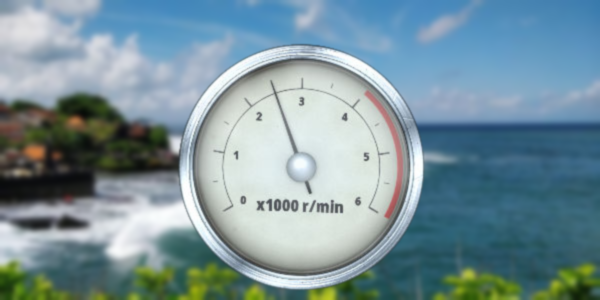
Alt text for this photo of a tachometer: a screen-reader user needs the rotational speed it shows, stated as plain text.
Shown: 2500 rpm
